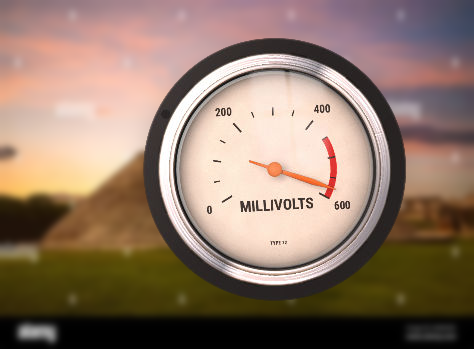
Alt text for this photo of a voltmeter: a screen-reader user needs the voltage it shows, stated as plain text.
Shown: 575 mV
